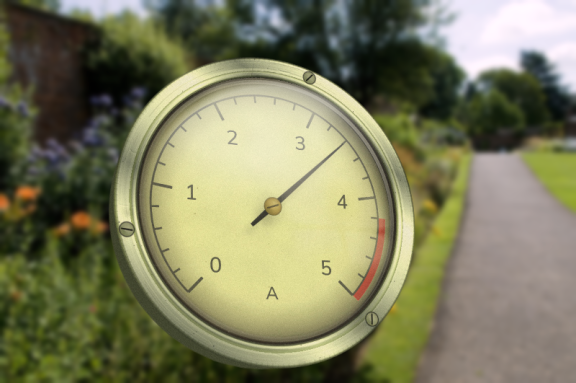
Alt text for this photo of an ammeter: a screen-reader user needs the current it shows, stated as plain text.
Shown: 3.4 A
